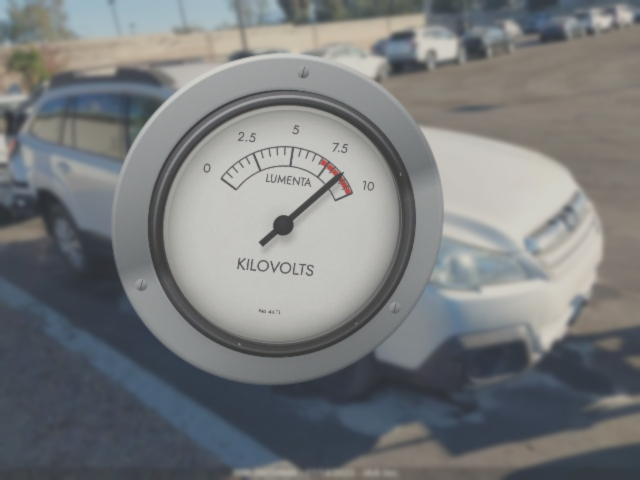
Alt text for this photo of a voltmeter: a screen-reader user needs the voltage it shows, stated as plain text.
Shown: 8.5 kV
